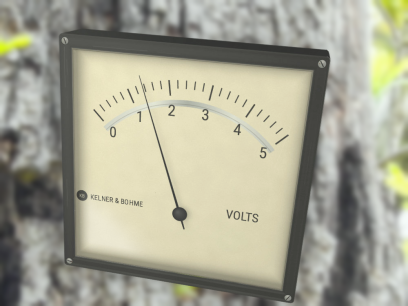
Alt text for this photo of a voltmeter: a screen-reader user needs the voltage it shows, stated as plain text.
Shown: 1.4 V
